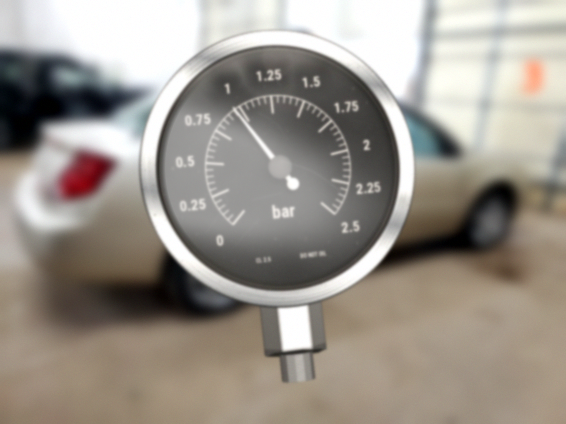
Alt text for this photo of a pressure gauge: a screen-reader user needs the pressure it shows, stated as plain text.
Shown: 0.95 bar
